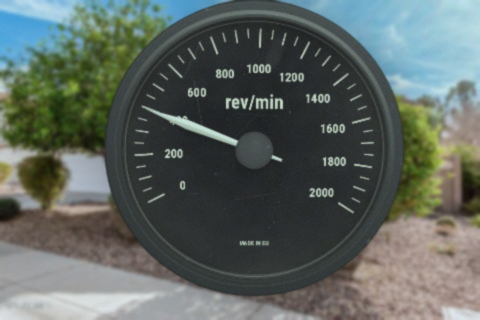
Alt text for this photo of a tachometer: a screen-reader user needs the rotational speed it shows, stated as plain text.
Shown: 400 rpm
